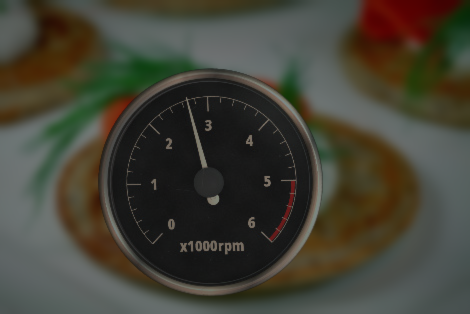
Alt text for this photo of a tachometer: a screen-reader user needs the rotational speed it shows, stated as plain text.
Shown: 2700 rpm
